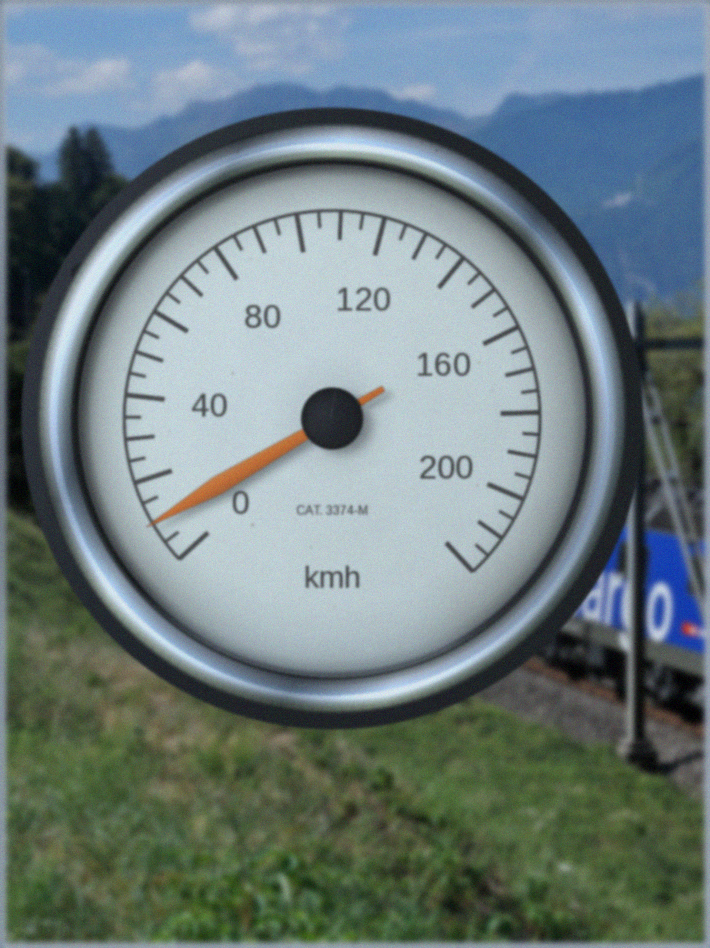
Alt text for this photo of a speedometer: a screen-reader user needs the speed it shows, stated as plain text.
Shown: 10 km/h
